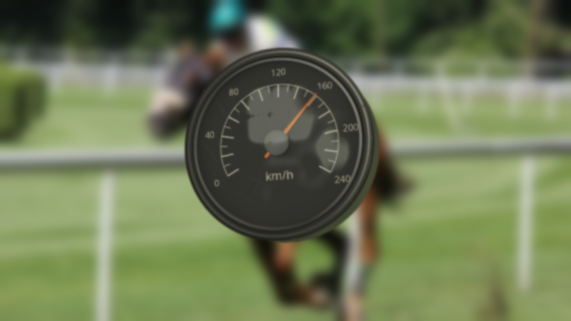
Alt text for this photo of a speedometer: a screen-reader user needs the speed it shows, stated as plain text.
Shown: 160 km/h
